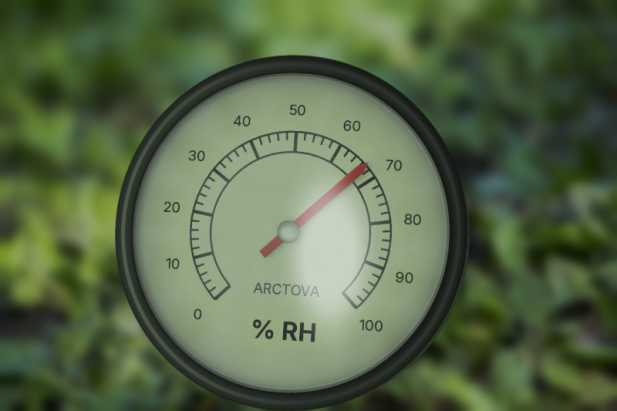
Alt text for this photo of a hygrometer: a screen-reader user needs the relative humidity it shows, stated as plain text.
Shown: 67 %
